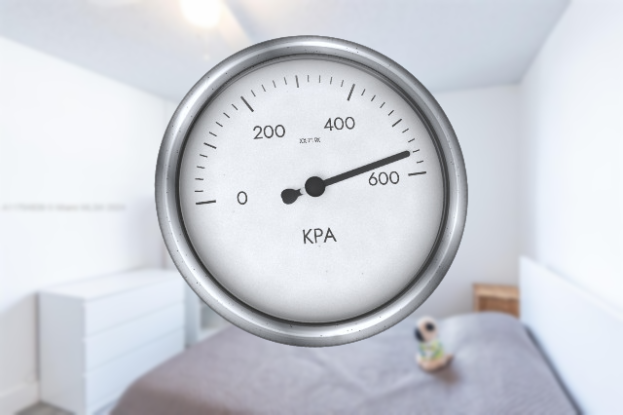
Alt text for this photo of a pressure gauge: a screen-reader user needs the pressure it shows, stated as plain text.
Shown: 560 kPa
